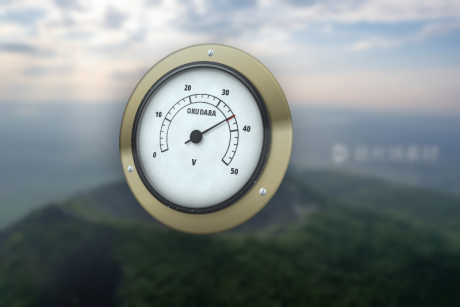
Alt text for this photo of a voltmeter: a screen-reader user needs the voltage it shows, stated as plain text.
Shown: 36 V
